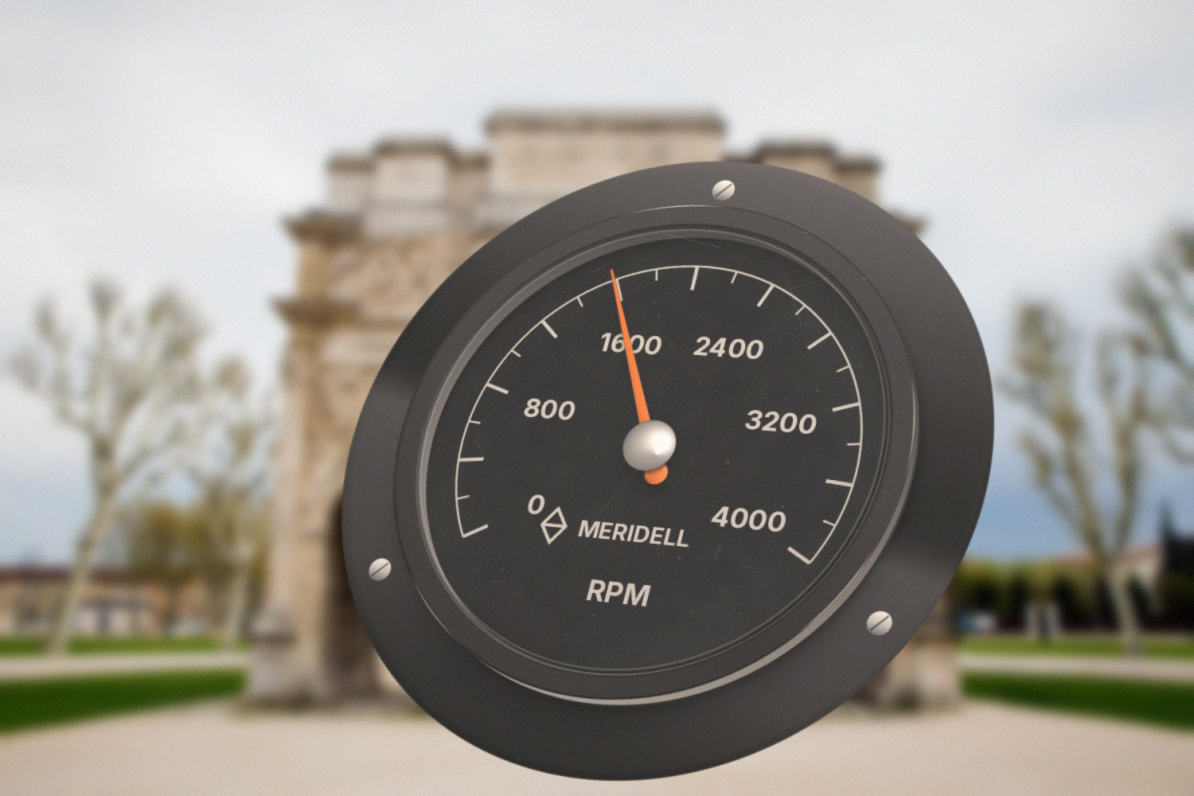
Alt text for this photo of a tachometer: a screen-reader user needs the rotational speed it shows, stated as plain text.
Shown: 1600 rpm
